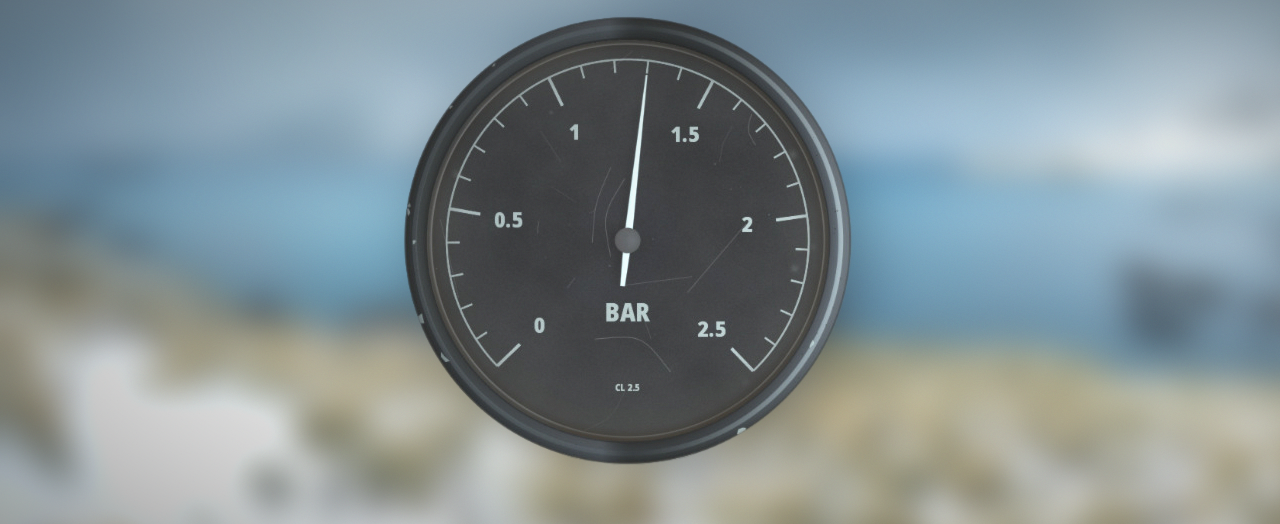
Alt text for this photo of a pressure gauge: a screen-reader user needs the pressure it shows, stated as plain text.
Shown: 1.3 bar
